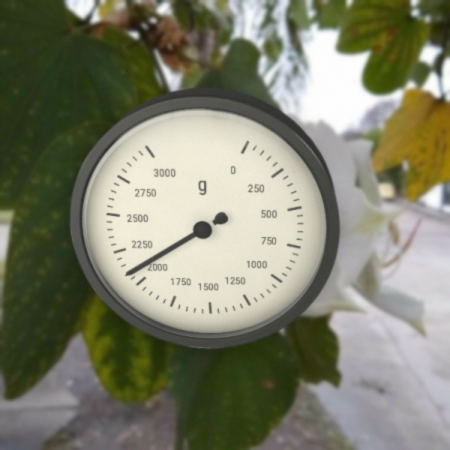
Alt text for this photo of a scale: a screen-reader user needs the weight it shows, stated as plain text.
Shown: 2100 g
